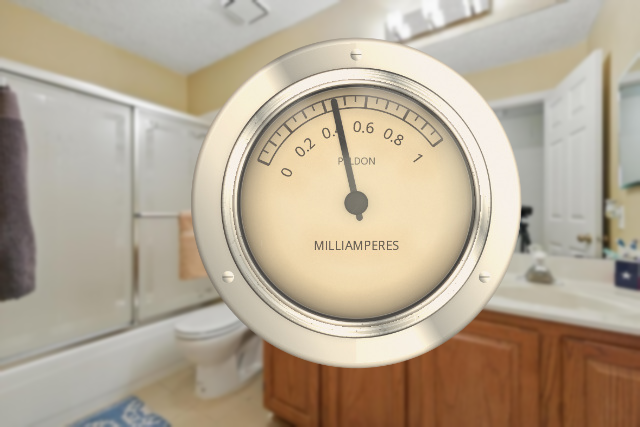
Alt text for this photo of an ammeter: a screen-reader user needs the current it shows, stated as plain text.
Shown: 0.45 mA
